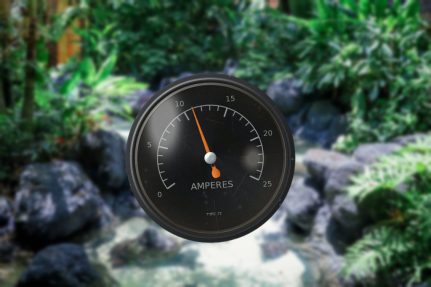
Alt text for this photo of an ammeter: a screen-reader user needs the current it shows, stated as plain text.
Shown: 11 A
